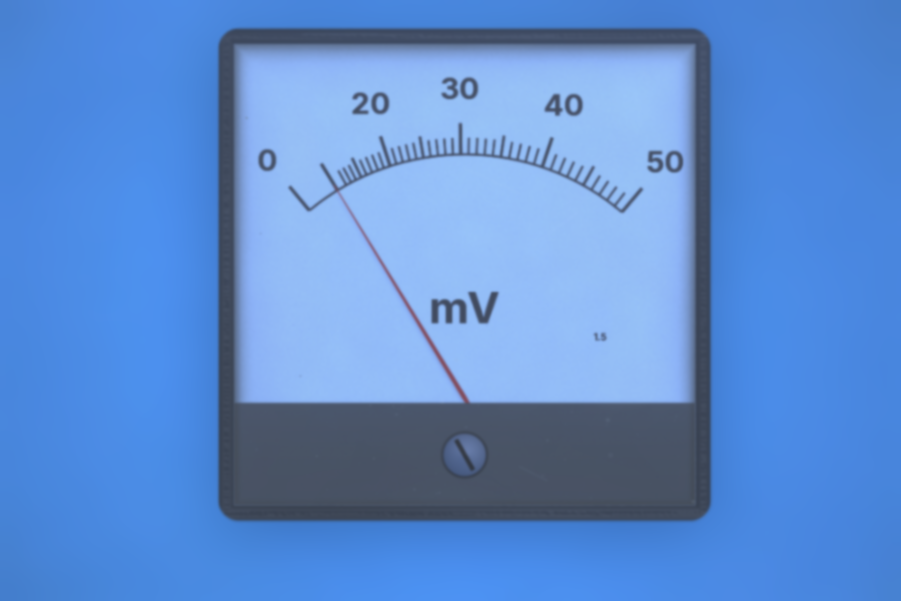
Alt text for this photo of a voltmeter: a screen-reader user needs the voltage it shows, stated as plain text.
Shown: 10 mV
